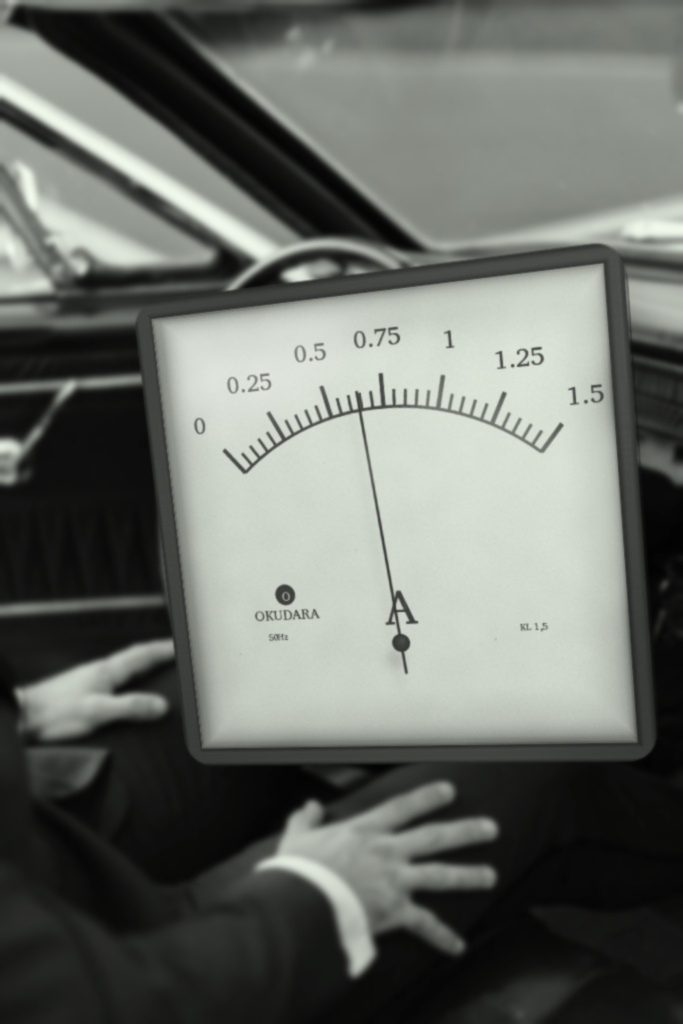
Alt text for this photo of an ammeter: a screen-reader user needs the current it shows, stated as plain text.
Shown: 0.65 A
